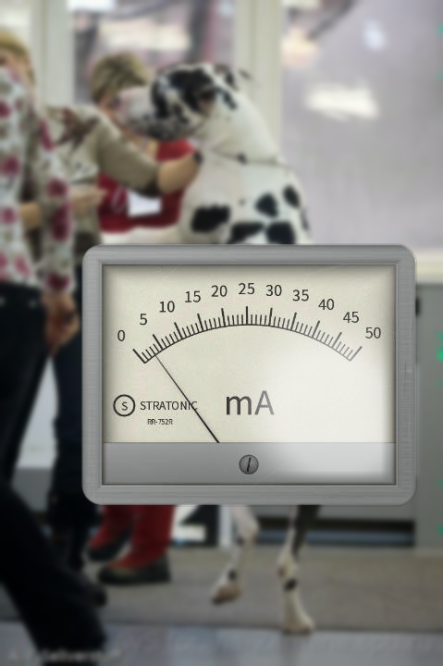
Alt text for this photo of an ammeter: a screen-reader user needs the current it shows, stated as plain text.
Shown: 3 mA
